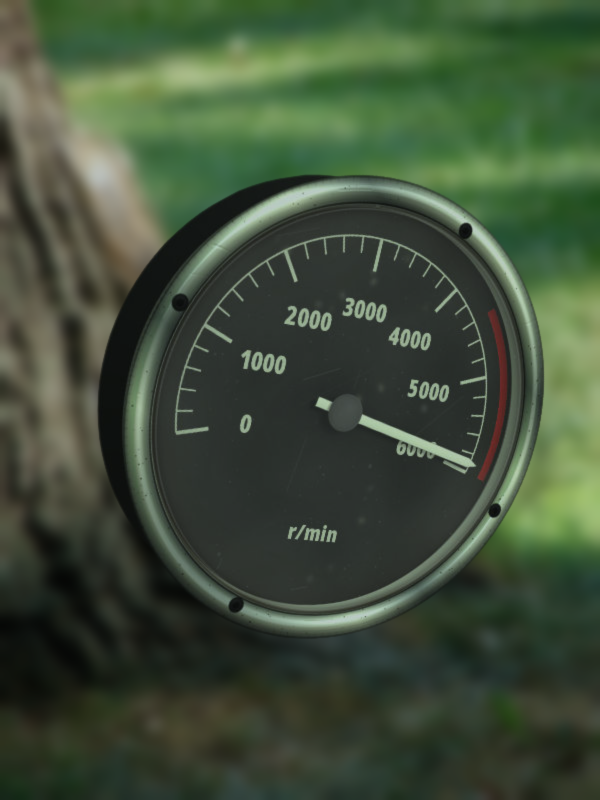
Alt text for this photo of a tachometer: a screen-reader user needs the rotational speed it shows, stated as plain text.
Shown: 5900 rpm
